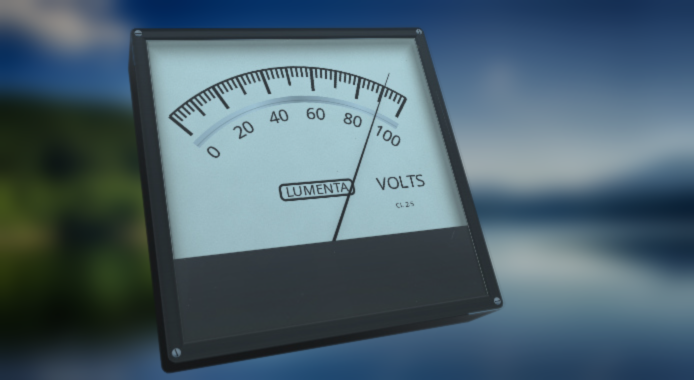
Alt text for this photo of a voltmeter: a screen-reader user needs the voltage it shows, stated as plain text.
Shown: 90 V
